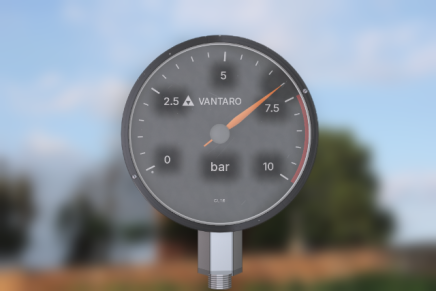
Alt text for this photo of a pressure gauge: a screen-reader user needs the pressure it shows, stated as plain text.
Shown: 7 bar
